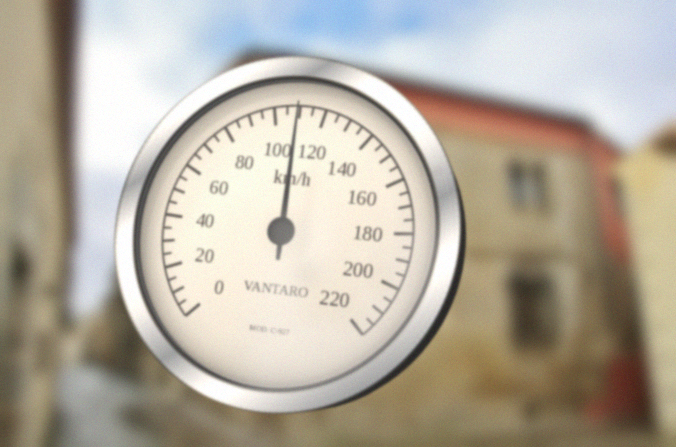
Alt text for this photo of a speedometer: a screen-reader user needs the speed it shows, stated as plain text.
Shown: 110 km/h
